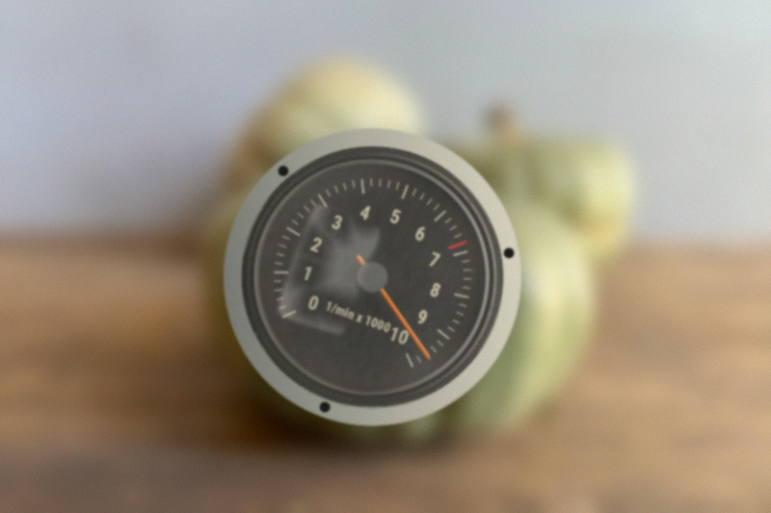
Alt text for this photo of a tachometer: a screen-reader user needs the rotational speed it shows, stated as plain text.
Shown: 9600 rpm
